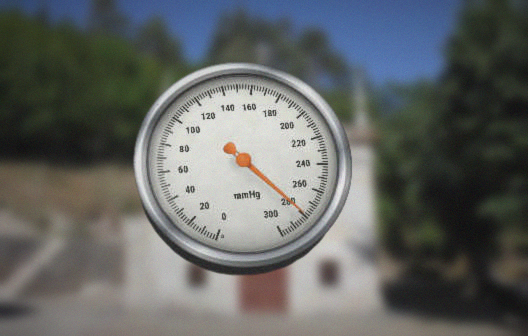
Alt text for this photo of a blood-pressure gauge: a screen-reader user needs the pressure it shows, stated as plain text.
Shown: 280 mmHg
